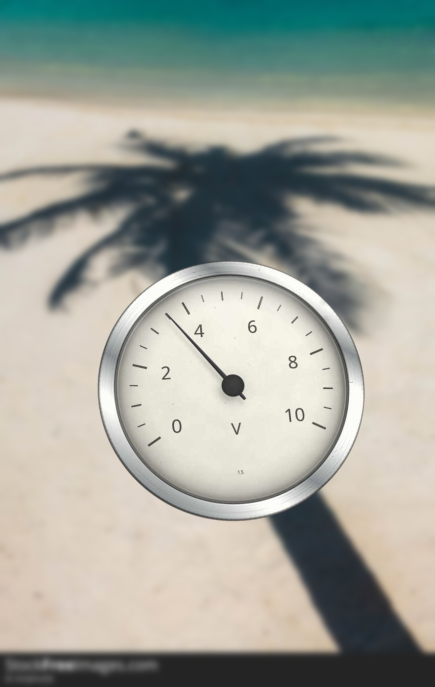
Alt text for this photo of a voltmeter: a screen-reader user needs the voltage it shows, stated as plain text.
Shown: 3.5 V
